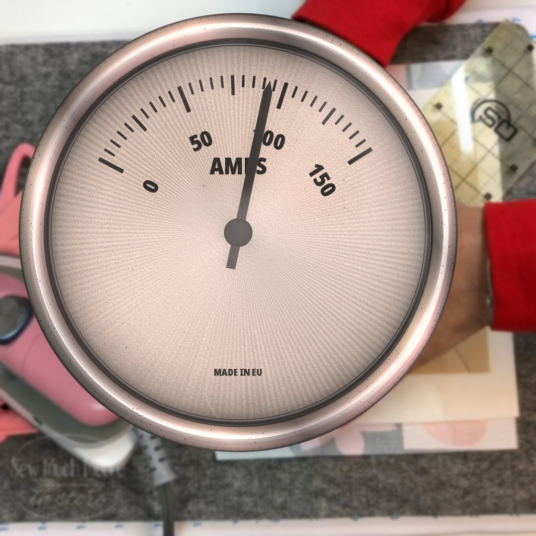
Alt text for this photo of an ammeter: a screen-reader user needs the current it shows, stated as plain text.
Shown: 92.5 A
